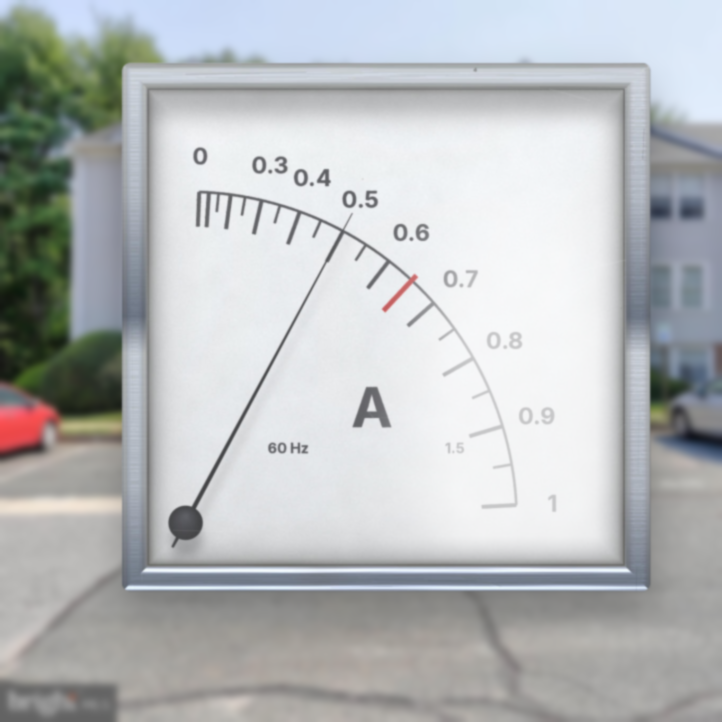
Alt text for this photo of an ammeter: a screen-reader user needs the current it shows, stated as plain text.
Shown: 0.5 A
